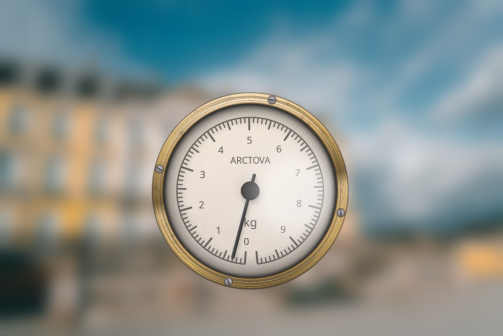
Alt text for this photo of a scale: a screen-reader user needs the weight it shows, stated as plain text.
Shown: 0.3 kg
